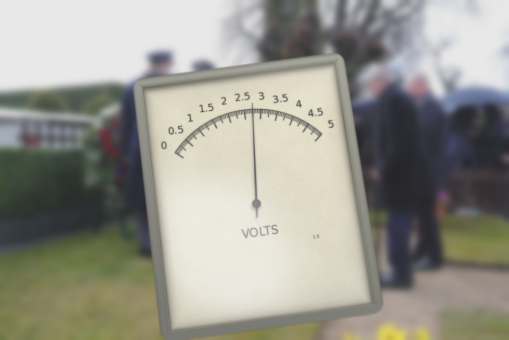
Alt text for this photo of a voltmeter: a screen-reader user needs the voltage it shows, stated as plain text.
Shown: 2.75 V
